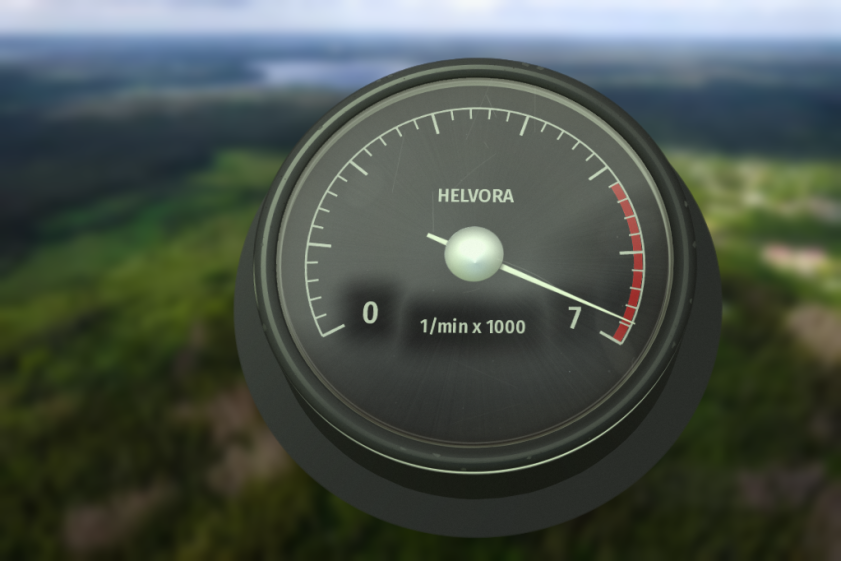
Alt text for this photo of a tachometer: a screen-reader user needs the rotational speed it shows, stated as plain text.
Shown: 6800 rpm
